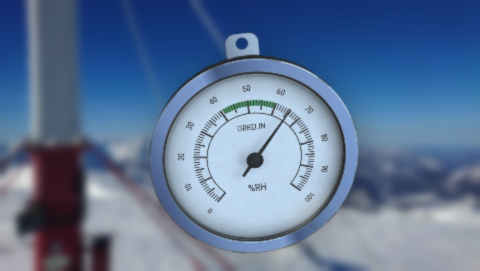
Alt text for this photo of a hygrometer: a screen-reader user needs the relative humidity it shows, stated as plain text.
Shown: 65 %
